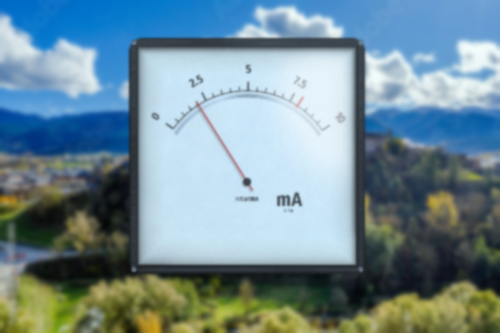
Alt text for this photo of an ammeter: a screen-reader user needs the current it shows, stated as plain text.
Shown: 2 mA
